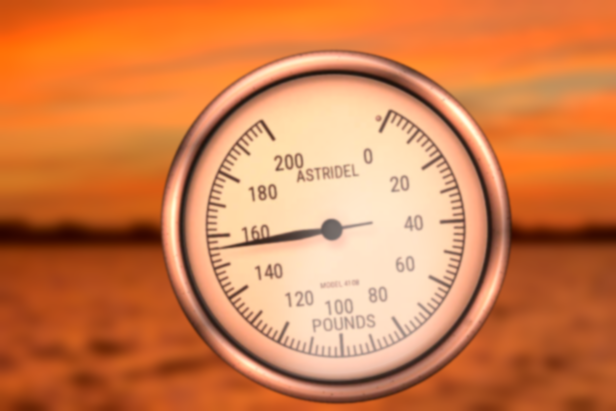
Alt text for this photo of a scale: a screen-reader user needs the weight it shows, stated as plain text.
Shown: 156 lb
